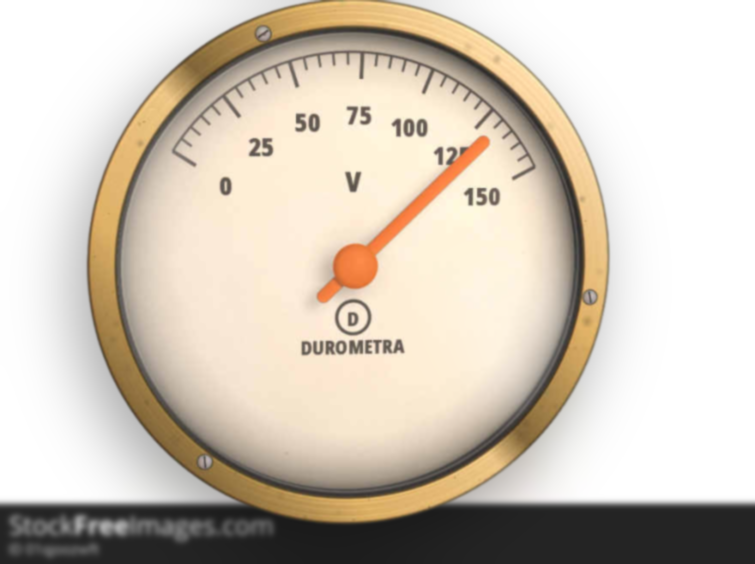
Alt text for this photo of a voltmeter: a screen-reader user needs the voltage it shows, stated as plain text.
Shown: 130 V
